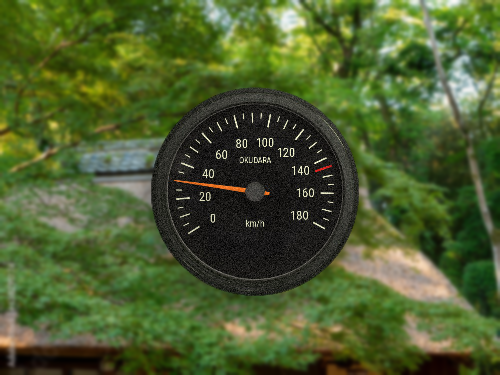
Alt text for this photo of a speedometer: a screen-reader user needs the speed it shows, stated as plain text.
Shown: 30 km/h
